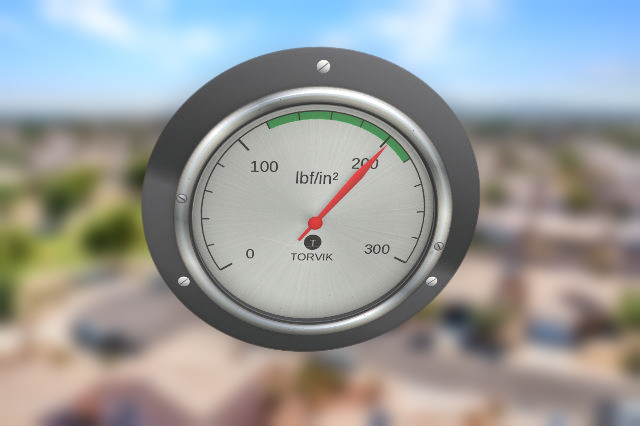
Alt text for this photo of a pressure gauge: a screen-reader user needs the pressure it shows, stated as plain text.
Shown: 200 psi
